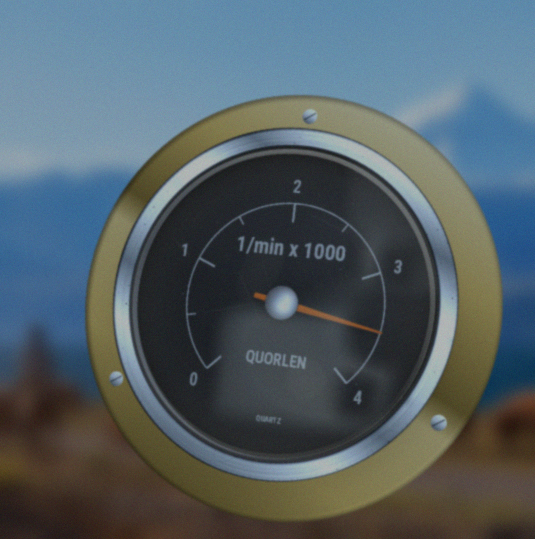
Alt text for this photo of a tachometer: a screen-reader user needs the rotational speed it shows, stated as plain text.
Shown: 3500 rpm
